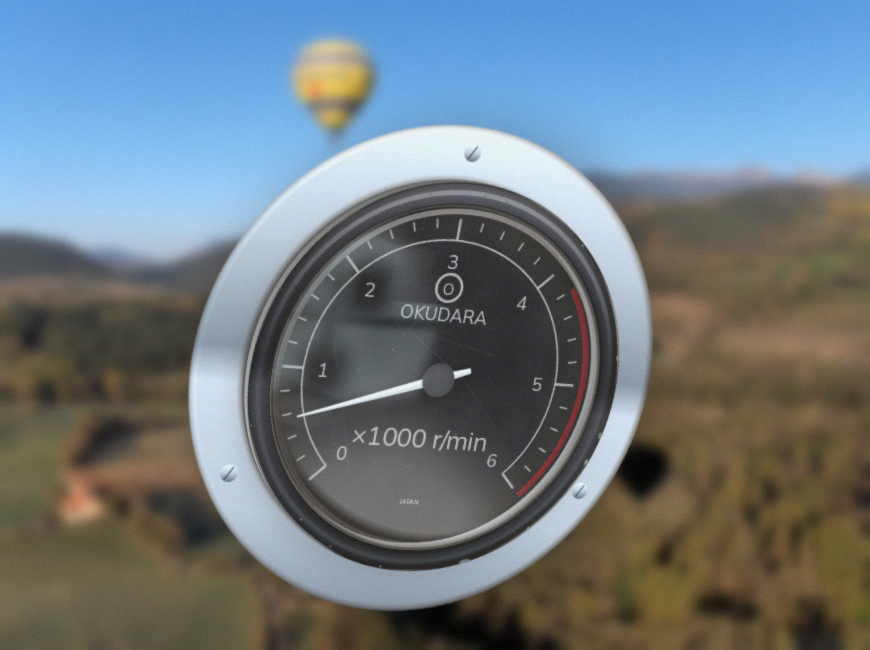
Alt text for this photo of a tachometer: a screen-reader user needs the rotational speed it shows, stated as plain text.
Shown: 600 rpm
